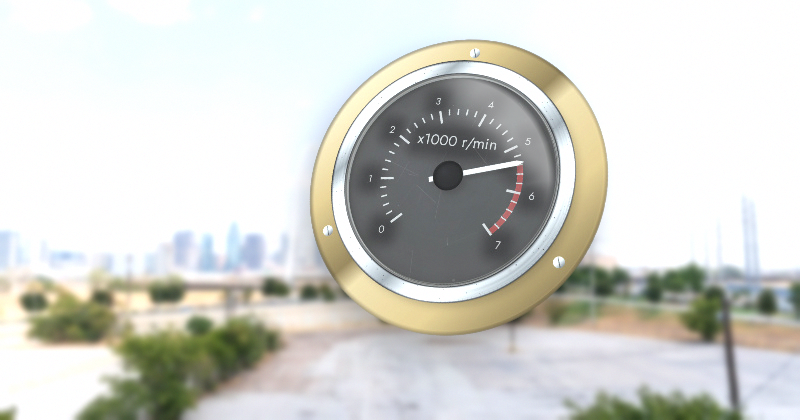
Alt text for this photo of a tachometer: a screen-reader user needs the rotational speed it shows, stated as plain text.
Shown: 5400 rpm
